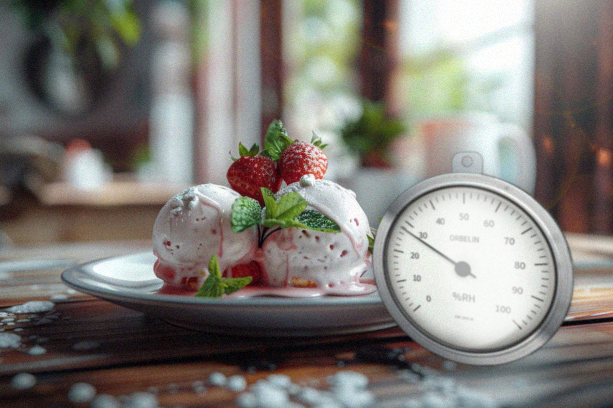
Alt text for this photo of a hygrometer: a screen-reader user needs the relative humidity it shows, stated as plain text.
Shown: 28 %
